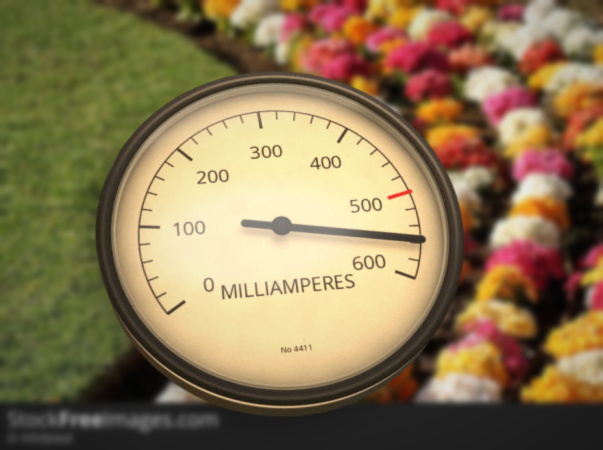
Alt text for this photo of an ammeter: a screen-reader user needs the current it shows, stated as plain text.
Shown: 560 mA
